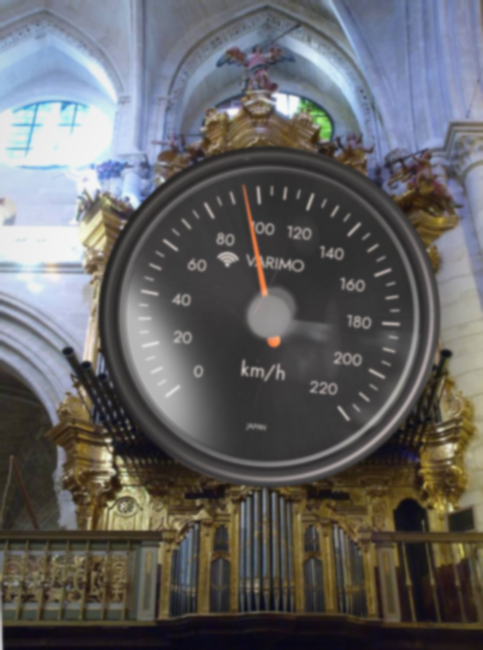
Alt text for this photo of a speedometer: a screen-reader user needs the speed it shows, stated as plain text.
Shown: 95 km/h
